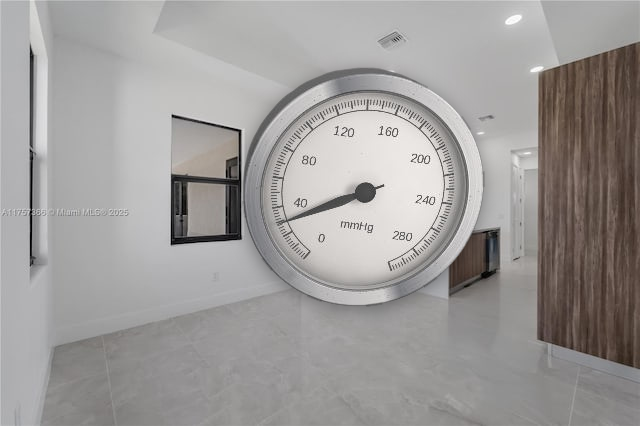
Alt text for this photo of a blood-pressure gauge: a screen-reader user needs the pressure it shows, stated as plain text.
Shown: 30 mmHg
